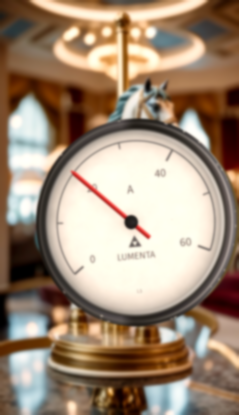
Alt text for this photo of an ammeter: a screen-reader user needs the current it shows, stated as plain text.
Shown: 20 A
